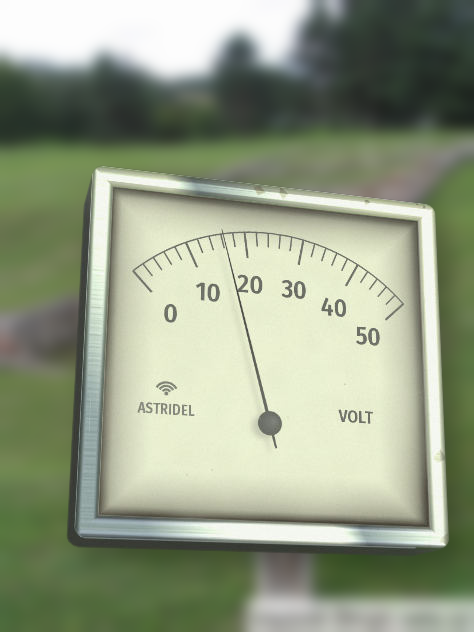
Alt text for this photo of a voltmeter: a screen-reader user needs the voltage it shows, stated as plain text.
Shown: 16 V
